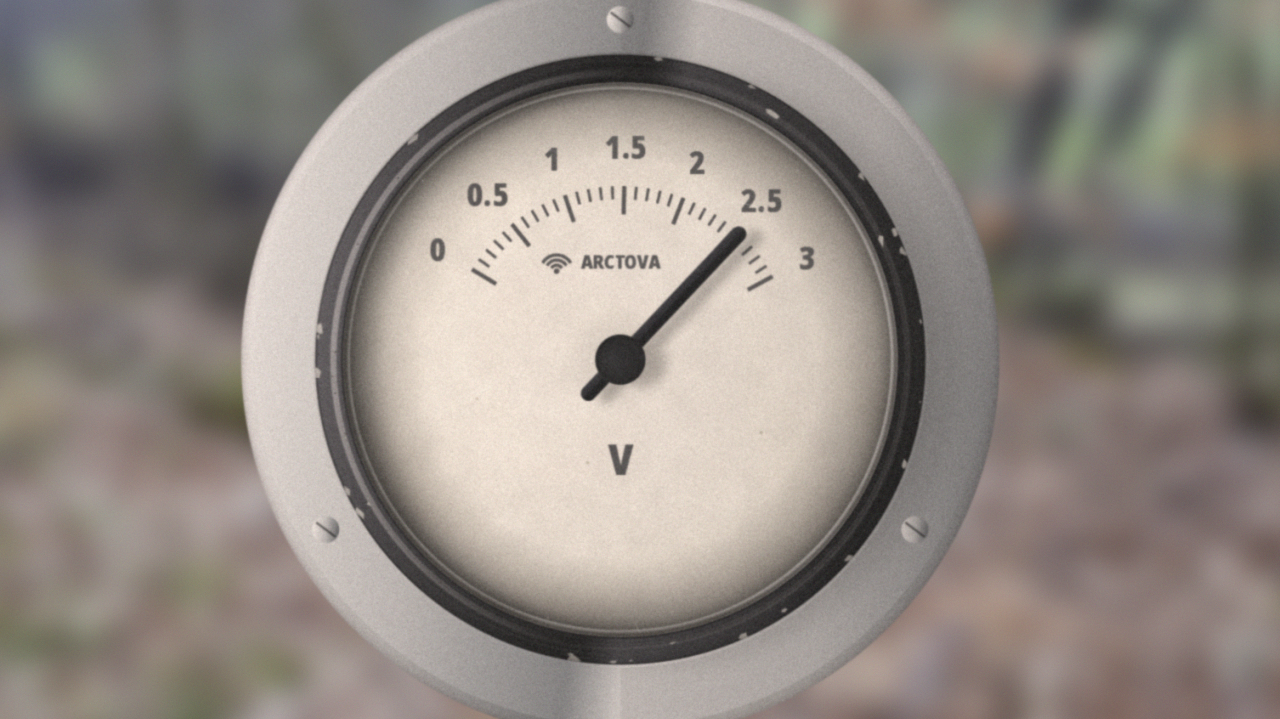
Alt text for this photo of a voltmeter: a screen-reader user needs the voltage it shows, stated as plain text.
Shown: 2.55 V
